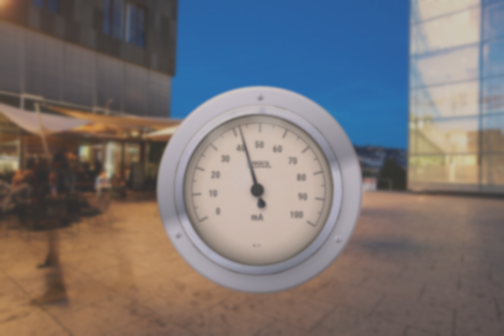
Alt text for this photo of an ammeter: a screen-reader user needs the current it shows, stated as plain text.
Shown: 42.5 mA
